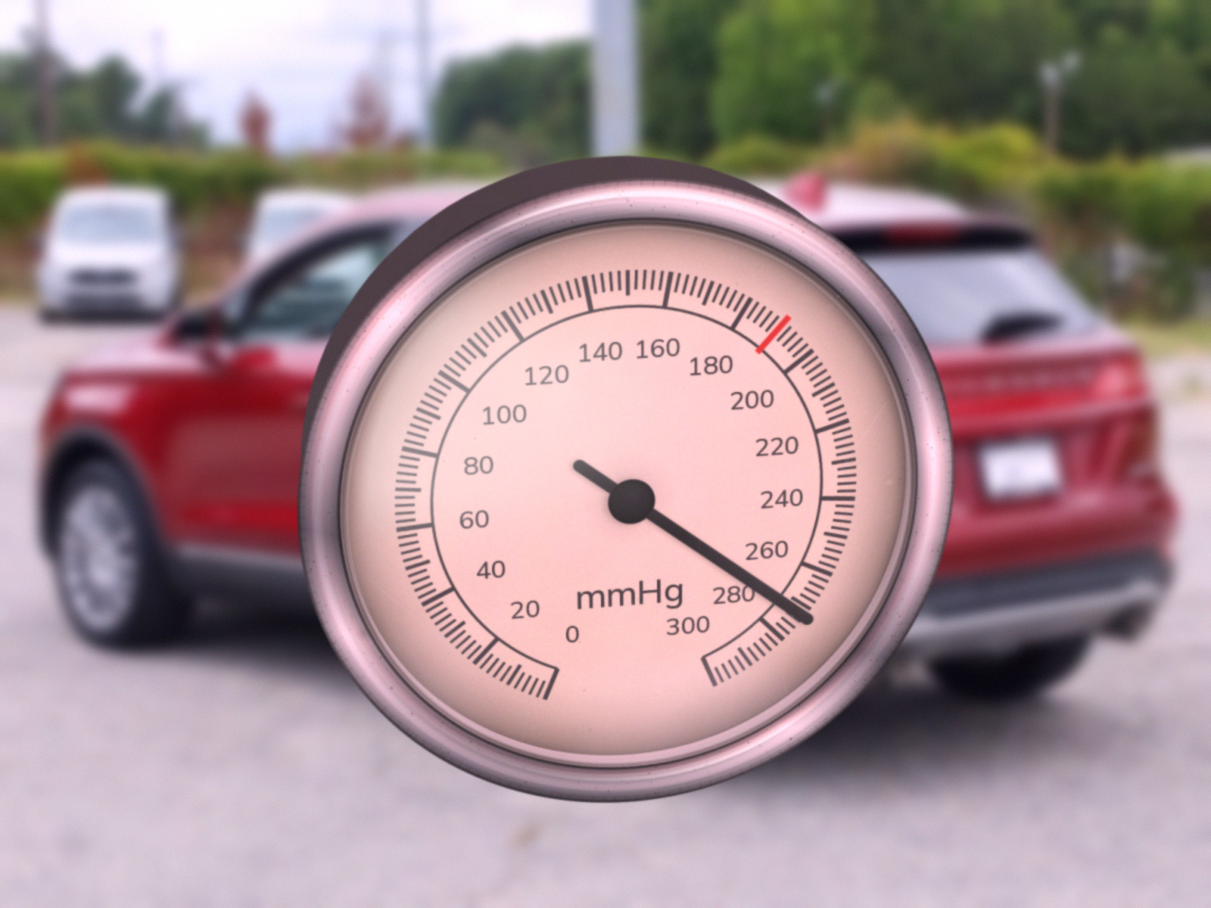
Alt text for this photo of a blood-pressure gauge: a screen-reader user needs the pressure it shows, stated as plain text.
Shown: 272 mmHg
